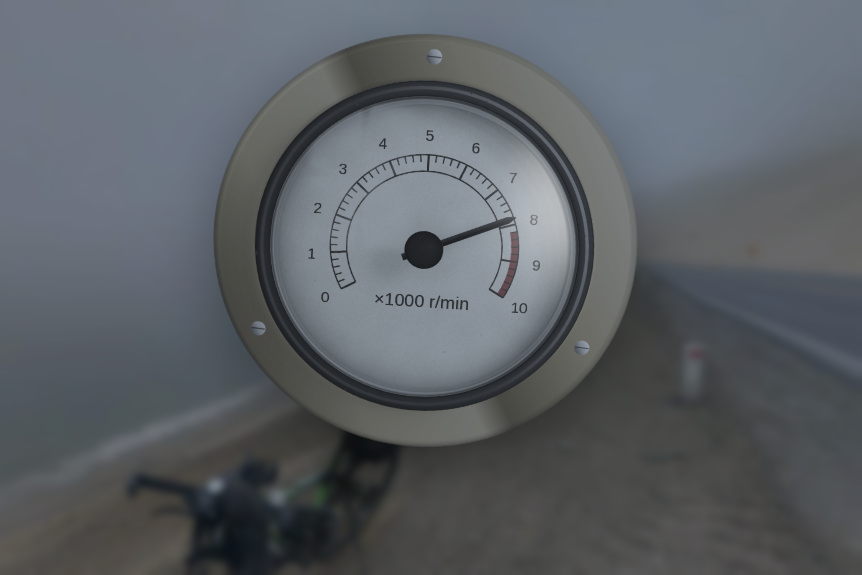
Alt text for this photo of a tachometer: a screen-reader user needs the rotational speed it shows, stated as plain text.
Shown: 7800 rpm
